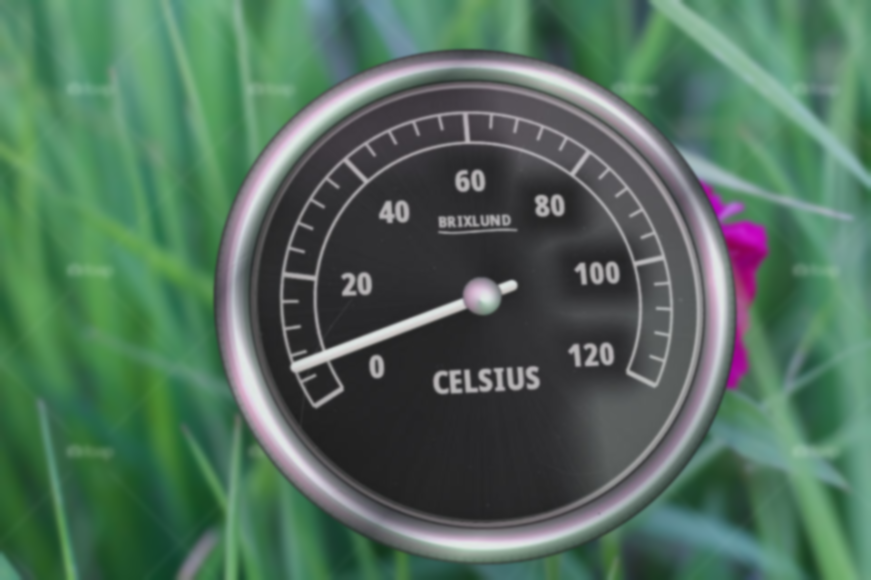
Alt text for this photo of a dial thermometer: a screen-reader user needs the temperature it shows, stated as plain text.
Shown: 6 °C
